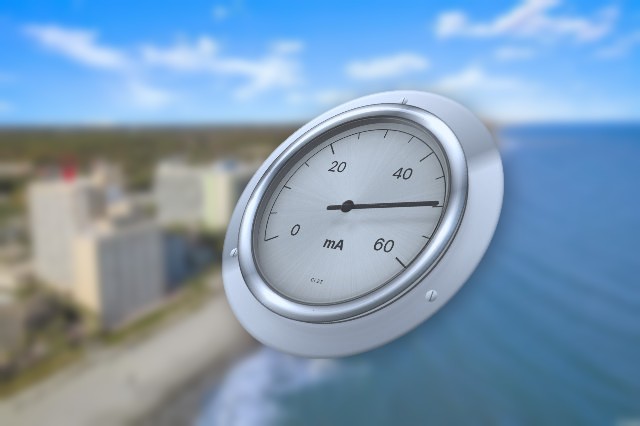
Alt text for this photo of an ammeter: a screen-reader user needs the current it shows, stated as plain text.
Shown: 50 mA
